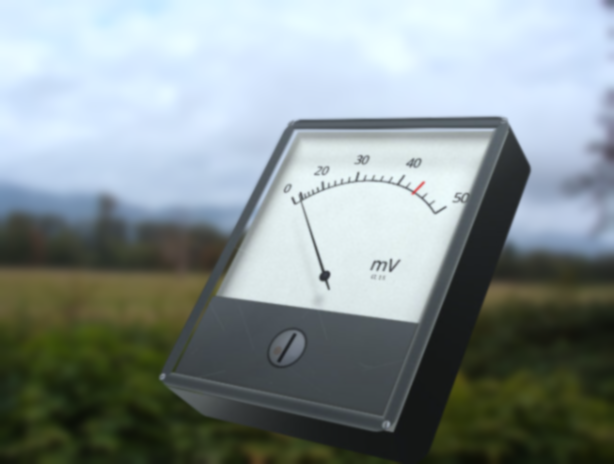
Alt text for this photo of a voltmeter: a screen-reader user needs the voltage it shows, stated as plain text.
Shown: 10 mV
